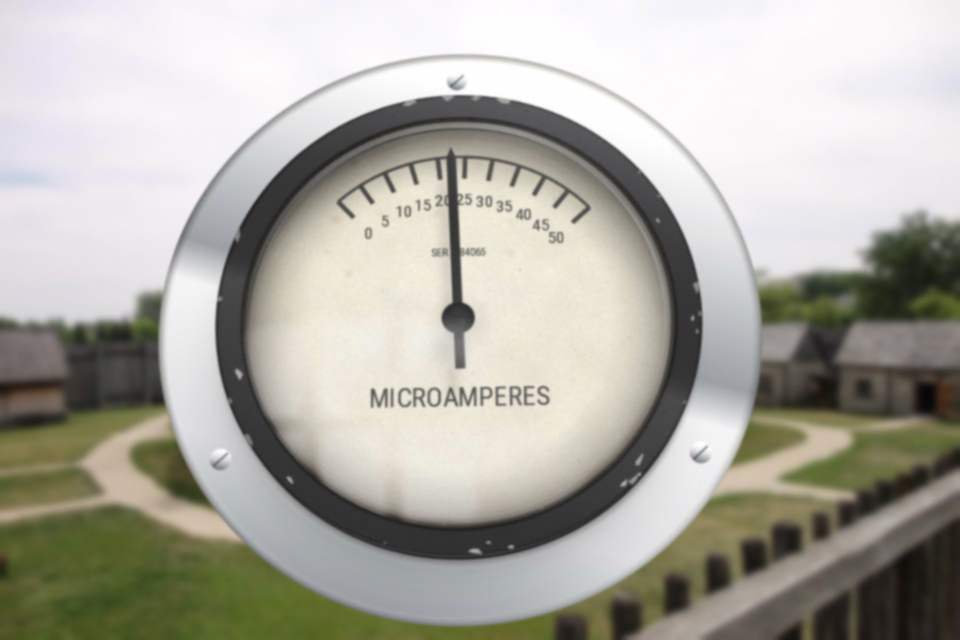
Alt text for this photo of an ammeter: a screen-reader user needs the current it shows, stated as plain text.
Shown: 22.5 µA
